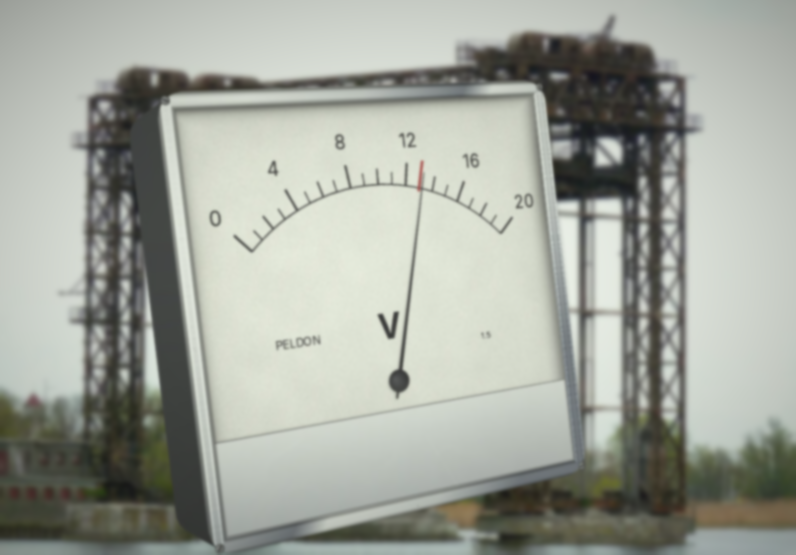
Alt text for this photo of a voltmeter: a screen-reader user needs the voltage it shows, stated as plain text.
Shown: 13 V
